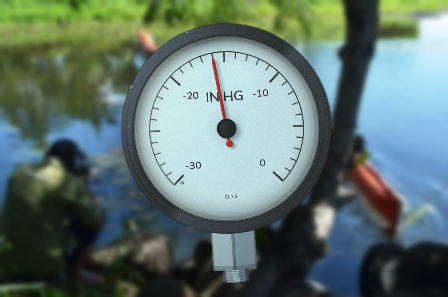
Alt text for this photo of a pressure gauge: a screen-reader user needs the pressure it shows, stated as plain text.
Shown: -16 inHg
